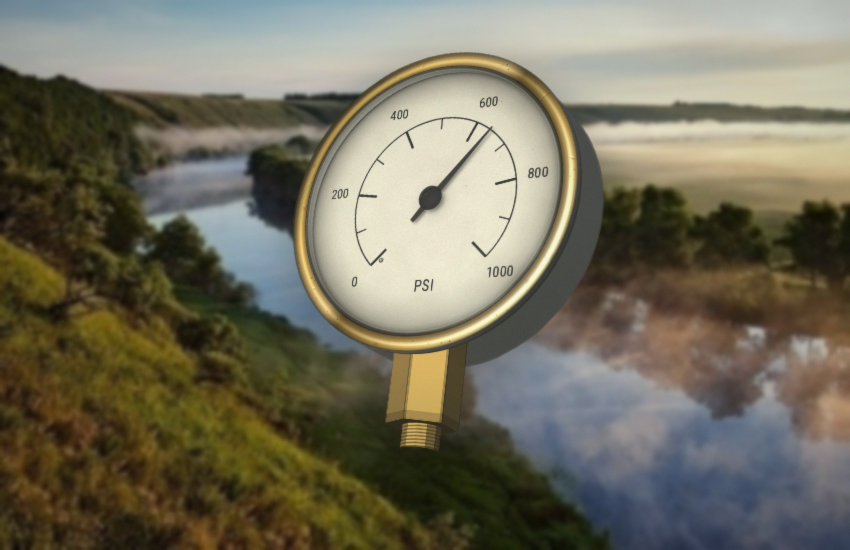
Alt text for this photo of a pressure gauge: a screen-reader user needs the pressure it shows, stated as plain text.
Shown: 650 psi
